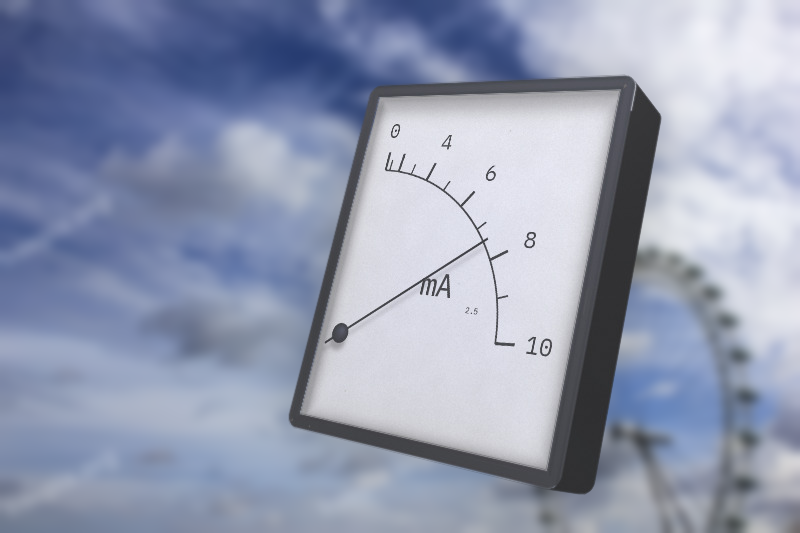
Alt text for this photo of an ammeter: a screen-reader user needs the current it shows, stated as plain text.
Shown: 7.5 mA
